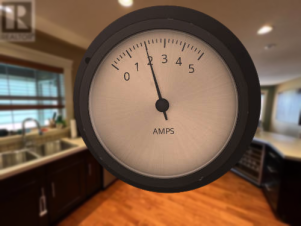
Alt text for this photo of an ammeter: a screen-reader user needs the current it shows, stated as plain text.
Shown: 2 A
